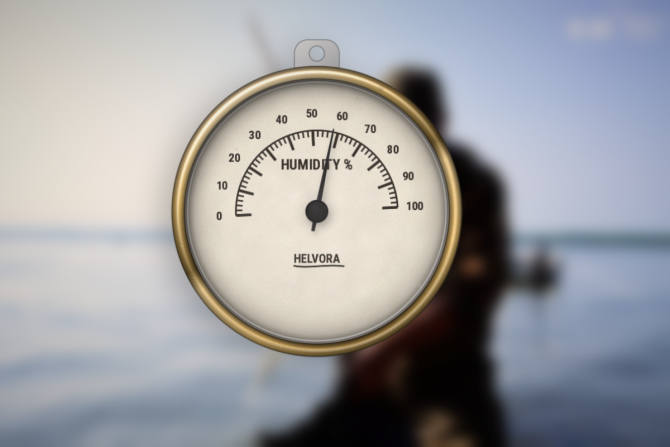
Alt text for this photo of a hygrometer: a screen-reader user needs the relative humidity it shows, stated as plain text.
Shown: 58 %
